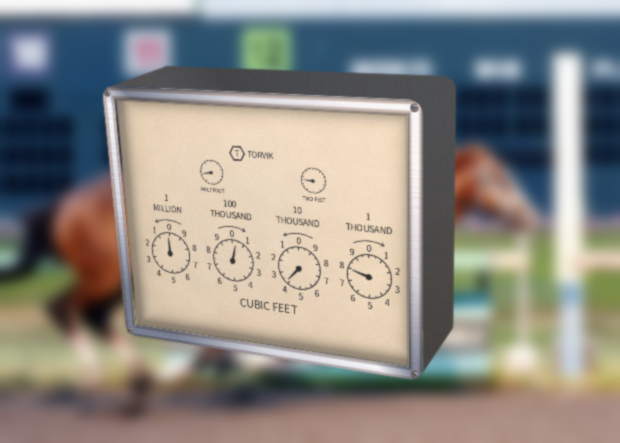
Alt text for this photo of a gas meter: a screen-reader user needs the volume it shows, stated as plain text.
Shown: 3800 ft³
